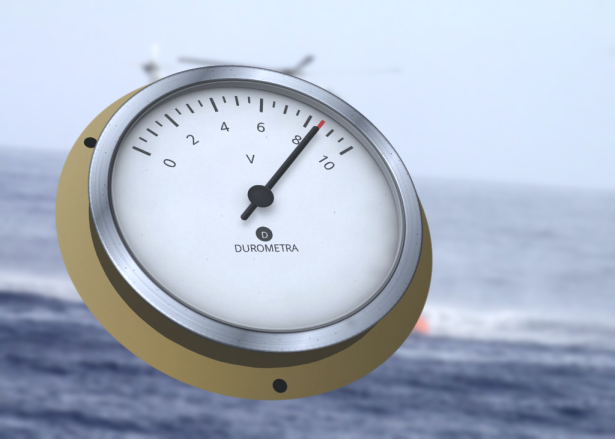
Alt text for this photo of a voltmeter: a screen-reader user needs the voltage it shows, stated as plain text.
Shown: 8.5 V
